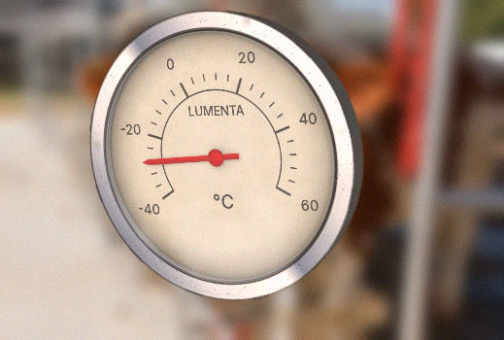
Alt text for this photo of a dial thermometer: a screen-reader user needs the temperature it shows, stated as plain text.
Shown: -28 °C
